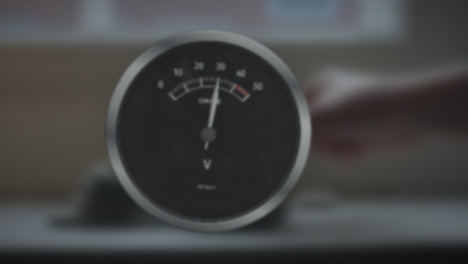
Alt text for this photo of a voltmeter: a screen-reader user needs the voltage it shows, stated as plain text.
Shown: 30 V
